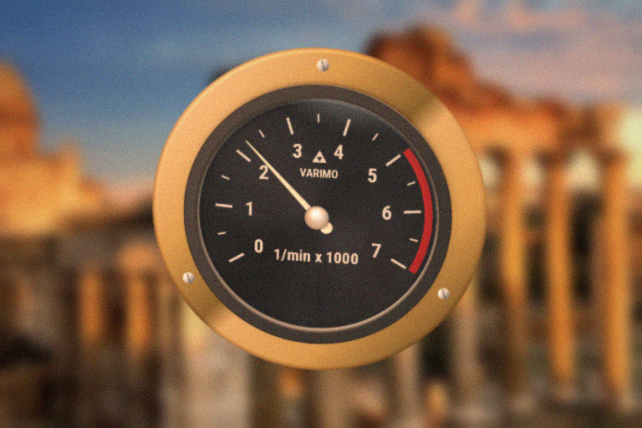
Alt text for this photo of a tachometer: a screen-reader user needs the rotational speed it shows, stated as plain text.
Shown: 2250 rpm
